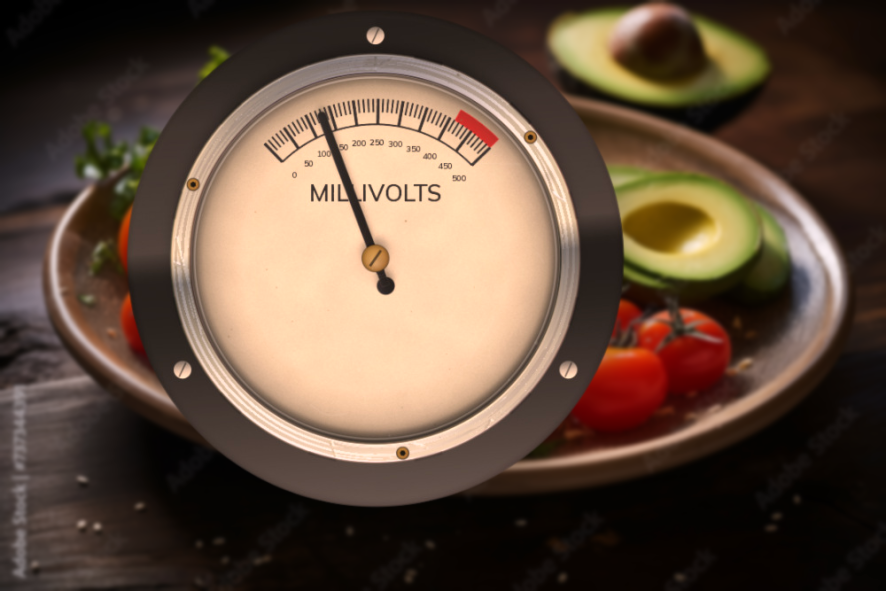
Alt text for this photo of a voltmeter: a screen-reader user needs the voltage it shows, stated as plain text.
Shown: 130 mV
